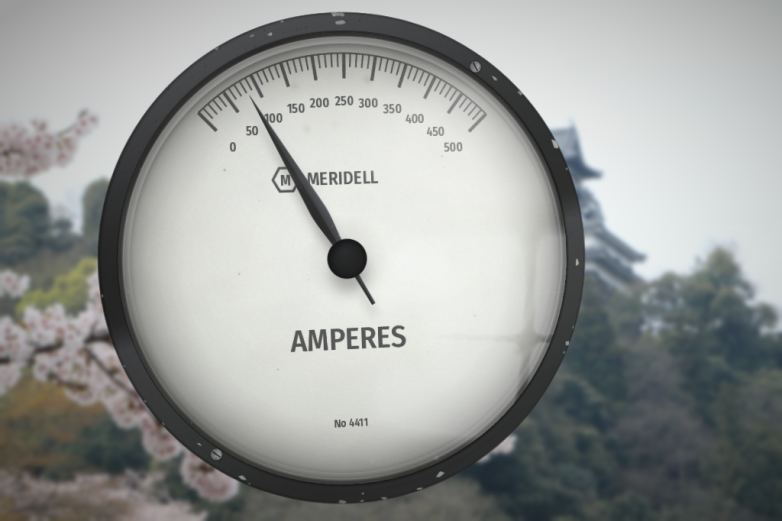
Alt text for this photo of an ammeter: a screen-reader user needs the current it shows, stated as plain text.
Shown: 80 A
